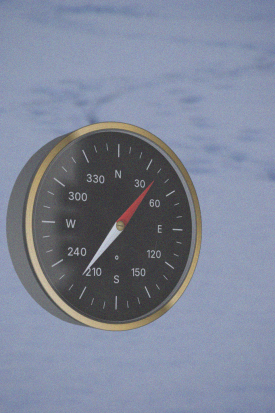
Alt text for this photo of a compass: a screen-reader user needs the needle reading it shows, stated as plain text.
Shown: 40 °
